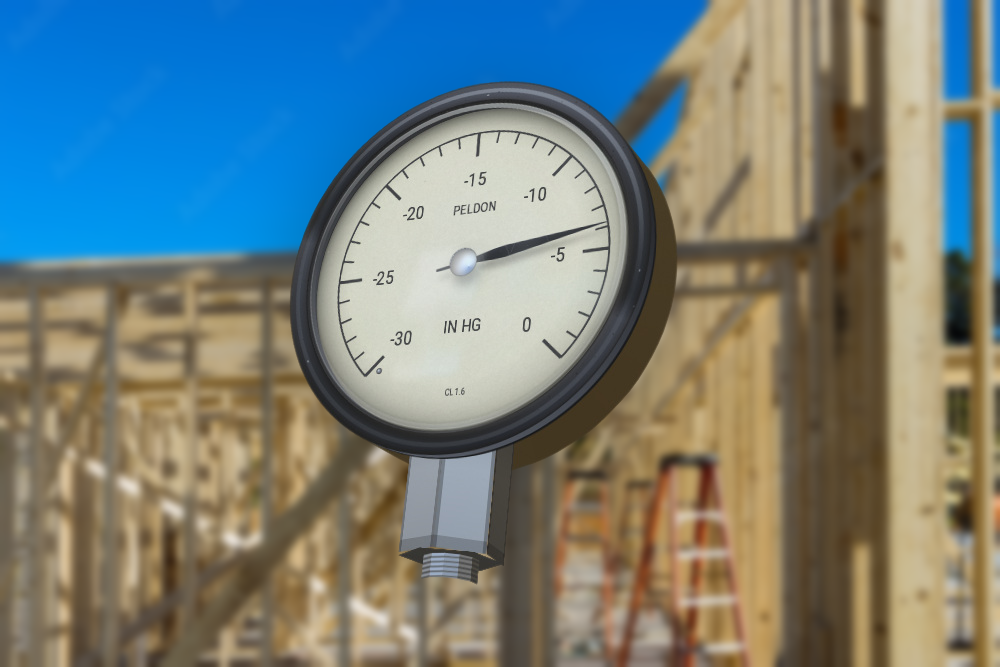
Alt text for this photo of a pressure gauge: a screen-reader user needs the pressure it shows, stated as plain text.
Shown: -6 inHg
